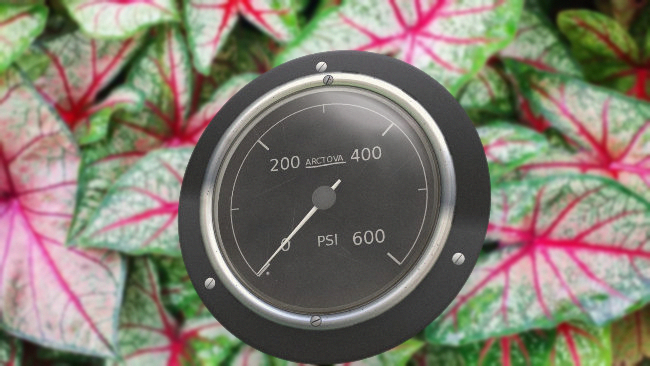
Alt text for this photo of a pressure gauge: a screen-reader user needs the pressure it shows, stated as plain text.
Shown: 0 psi
